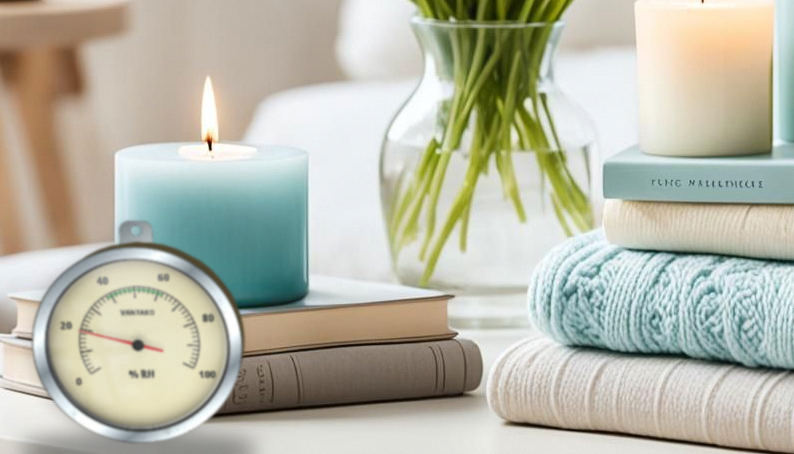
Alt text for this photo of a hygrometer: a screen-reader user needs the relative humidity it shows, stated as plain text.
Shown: 20 %
